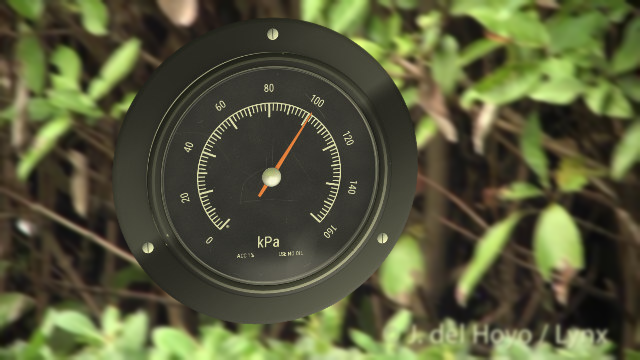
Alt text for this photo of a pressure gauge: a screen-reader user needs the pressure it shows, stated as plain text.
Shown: 100 kPa
